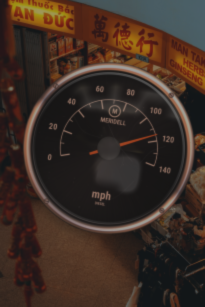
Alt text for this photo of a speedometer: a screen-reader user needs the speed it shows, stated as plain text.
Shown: 115 mph
